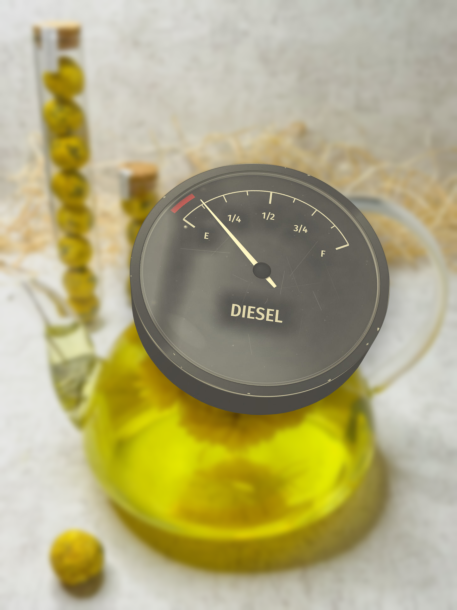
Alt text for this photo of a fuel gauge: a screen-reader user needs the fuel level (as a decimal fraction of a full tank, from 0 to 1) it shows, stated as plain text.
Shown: 0.125
